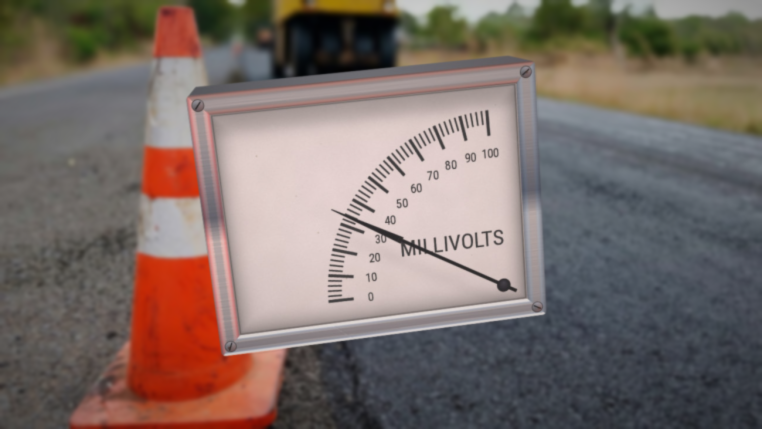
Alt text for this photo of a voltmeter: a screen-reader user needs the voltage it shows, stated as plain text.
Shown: 34 mV
